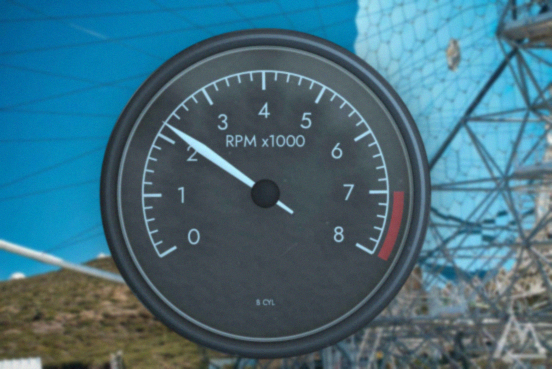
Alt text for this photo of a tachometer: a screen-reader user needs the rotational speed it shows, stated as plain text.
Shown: 2200 rpm
